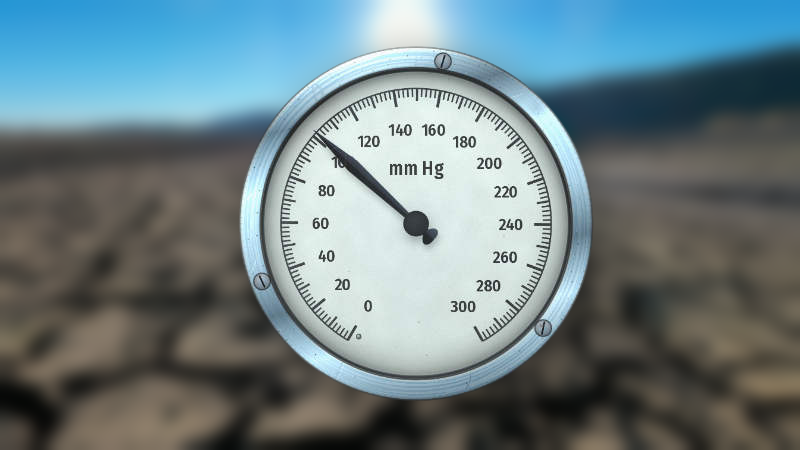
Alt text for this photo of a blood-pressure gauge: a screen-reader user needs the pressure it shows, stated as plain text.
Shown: 102 mmHg
